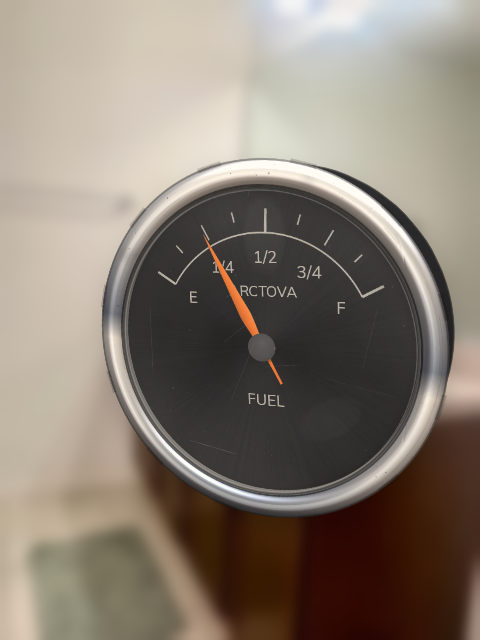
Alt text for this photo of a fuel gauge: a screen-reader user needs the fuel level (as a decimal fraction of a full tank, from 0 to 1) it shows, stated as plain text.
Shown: 0.25
